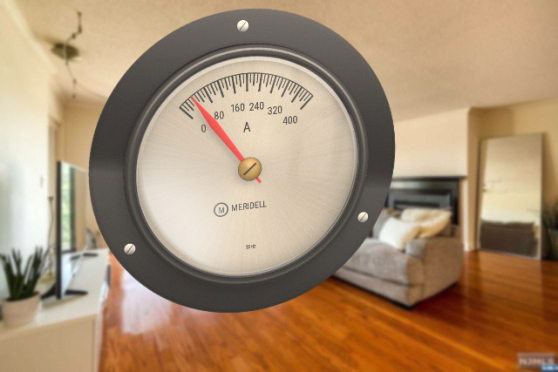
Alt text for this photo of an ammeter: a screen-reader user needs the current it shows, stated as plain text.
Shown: 40 A
